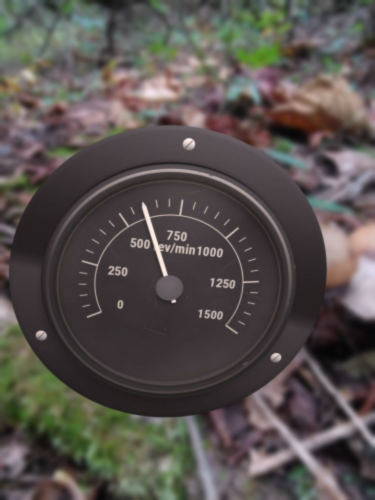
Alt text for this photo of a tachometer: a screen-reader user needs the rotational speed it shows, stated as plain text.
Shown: 600 rpm
